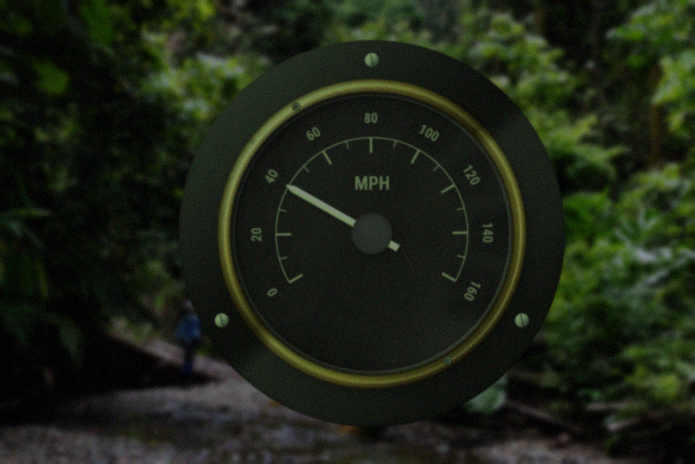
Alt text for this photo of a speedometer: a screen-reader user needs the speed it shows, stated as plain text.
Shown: 40 mph
